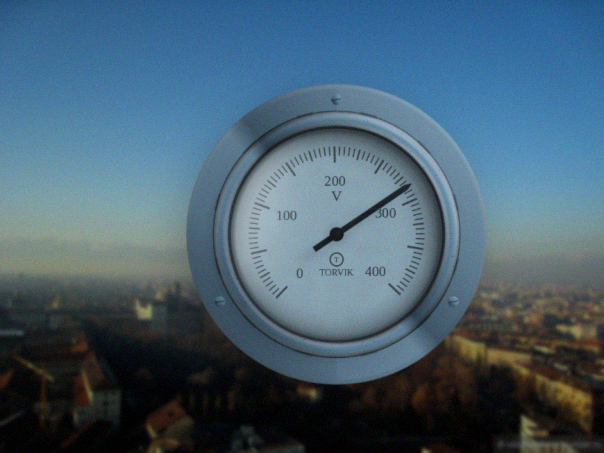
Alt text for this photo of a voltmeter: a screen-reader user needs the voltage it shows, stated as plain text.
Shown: 285 V
